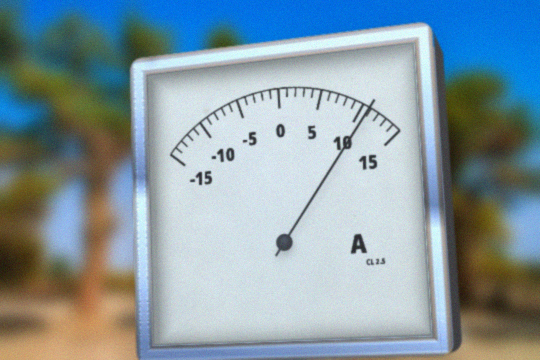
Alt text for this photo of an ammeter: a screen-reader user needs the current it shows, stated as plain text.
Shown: 11 A
